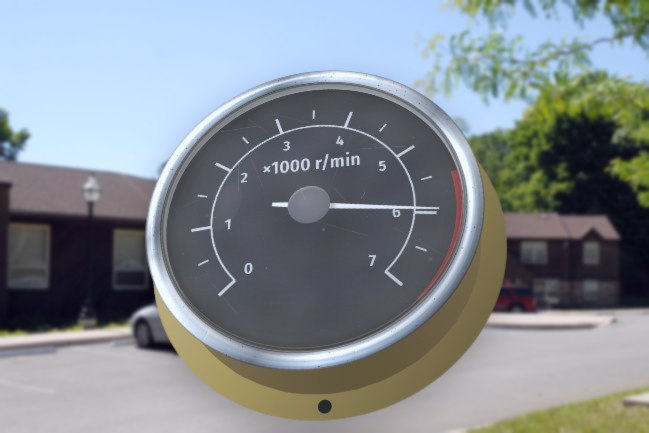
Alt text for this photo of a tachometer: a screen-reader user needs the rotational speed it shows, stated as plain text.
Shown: 6000 rpm
